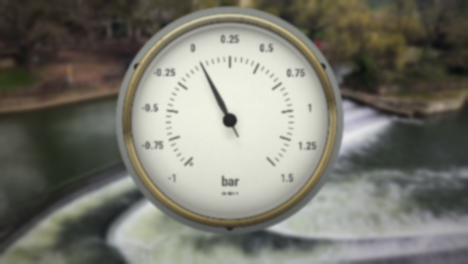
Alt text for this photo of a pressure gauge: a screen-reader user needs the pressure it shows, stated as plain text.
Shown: 0 bar
